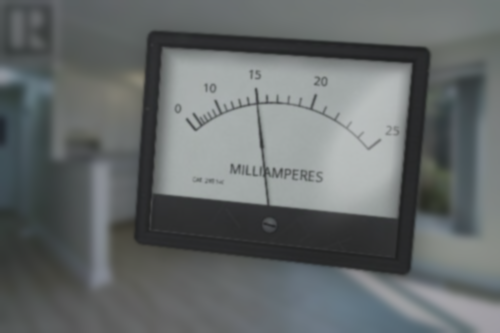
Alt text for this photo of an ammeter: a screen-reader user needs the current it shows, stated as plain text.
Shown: 15 mA
